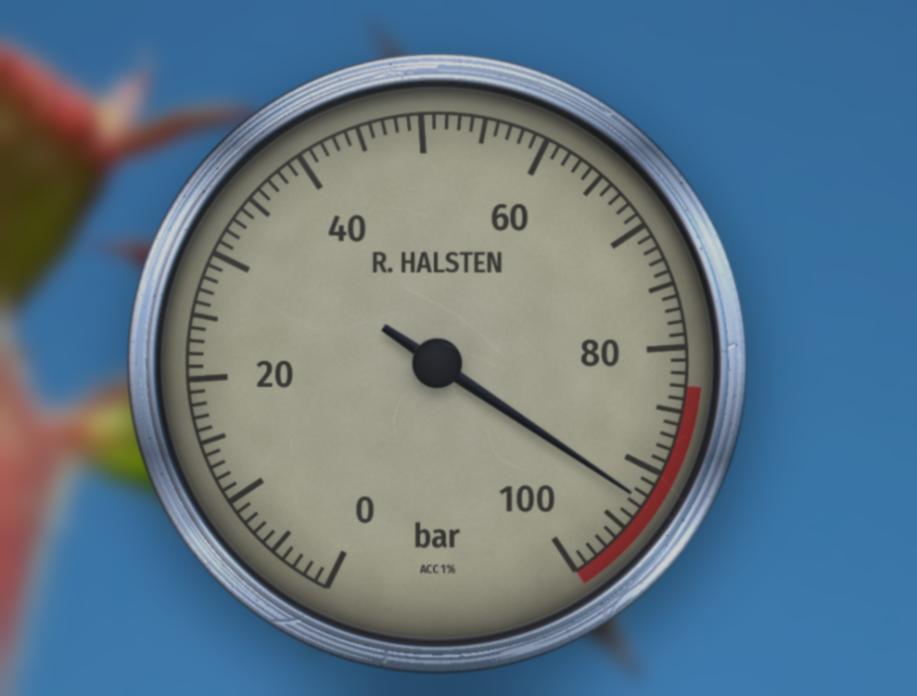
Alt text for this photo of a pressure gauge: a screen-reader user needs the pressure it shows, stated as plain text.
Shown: 92.5 bar
